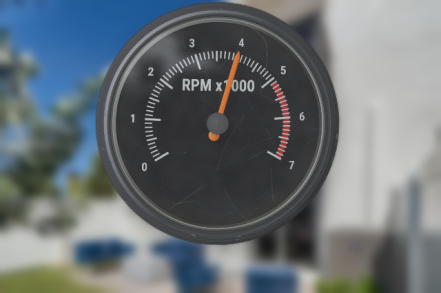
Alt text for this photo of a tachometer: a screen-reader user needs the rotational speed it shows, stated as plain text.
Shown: 4000 rpm
